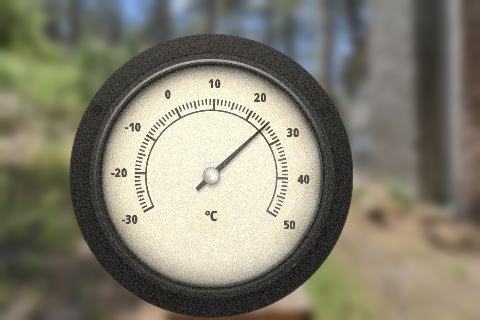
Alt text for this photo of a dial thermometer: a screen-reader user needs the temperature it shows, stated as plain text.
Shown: 25 °C
